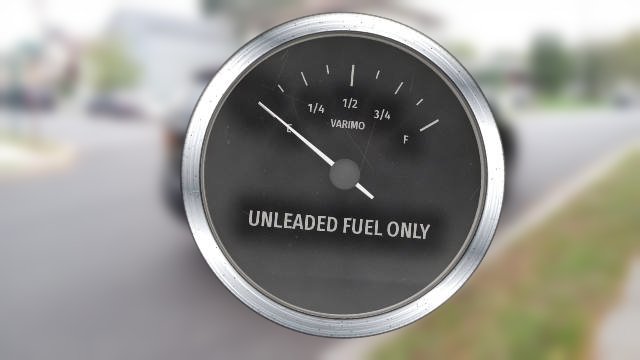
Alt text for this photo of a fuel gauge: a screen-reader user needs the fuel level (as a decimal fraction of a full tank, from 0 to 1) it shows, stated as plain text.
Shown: 0
